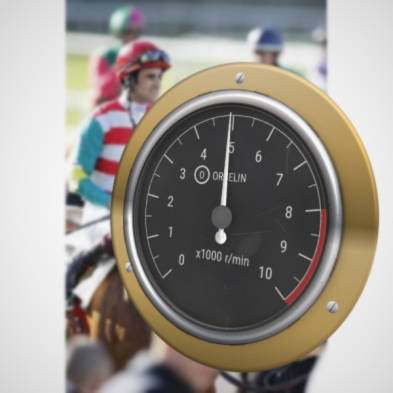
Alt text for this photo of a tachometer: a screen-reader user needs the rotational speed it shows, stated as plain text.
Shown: 5000 rpm
